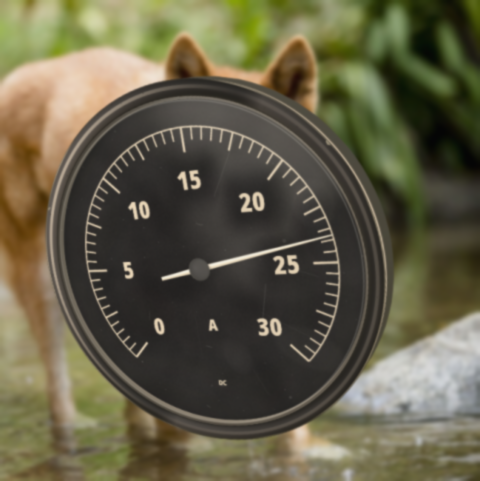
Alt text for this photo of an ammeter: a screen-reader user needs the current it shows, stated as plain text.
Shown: 23.75 A
